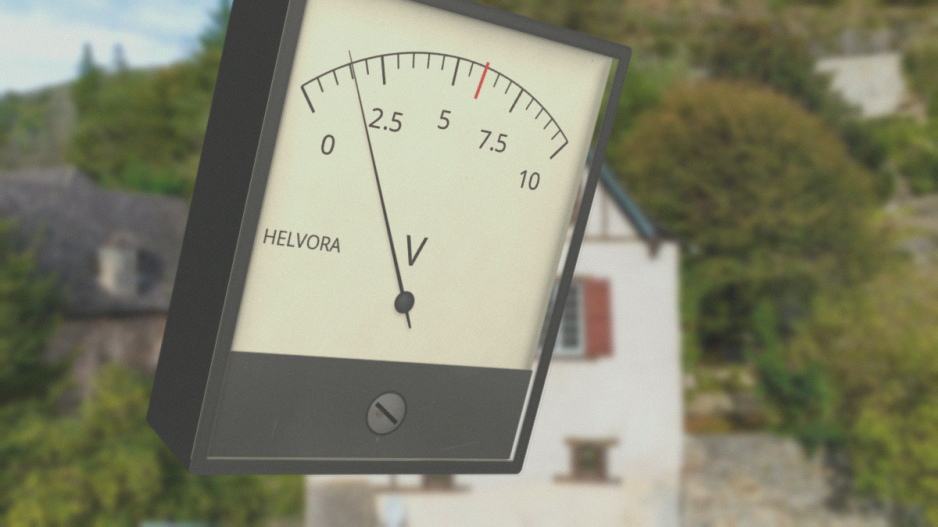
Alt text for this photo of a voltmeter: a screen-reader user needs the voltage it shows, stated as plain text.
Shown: 1.5 V
